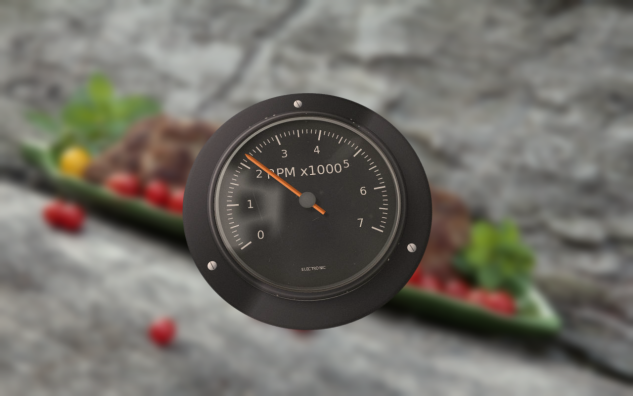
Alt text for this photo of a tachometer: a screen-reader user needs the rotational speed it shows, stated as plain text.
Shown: 2200 rpm
